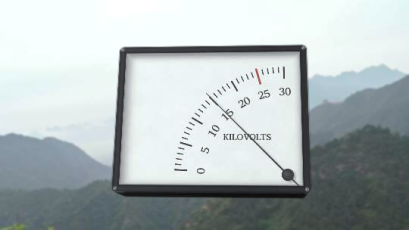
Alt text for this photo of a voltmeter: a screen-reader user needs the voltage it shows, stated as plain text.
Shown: 15 kV
